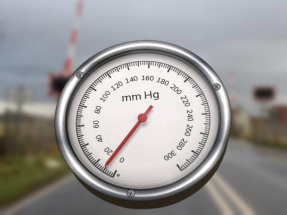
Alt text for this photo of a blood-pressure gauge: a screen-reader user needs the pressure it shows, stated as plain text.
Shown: 10 mmHg
